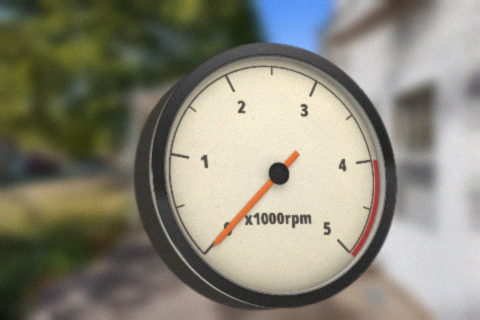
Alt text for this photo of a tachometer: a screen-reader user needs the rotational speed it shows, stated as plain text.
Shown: 0 rpm
